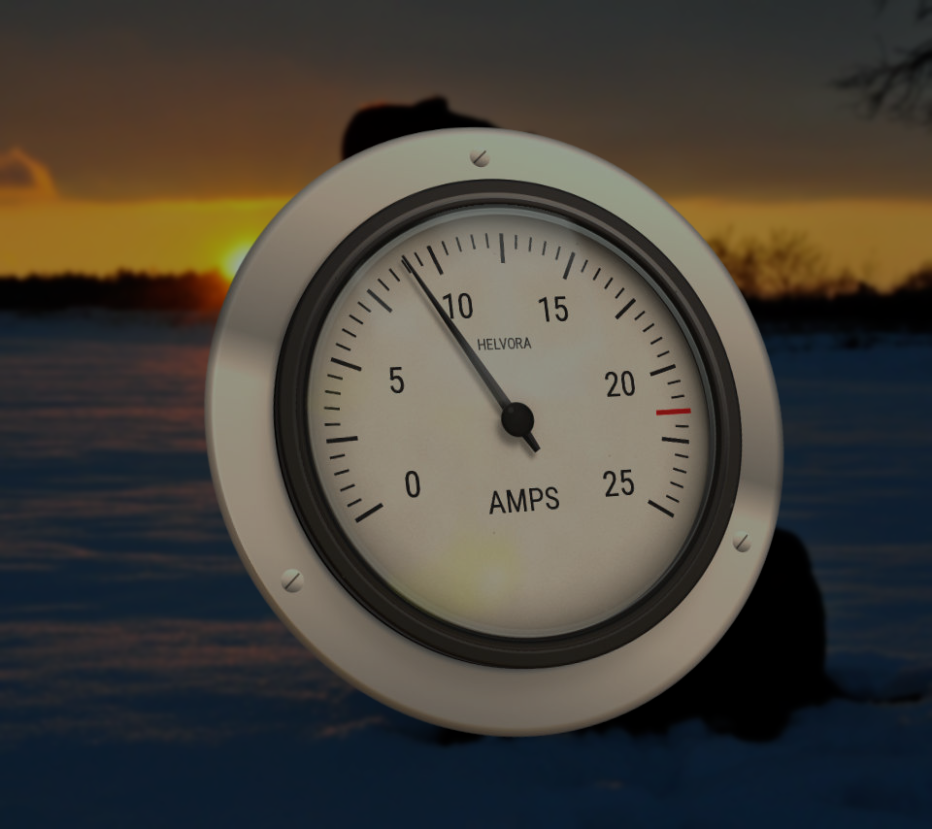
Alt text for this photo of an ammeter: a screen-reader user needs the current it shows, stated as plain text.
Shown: 9 A
